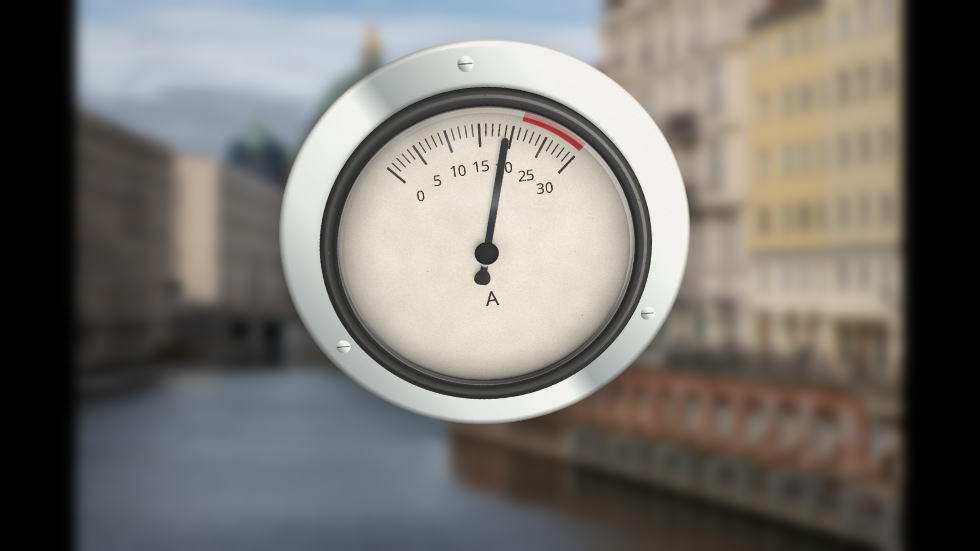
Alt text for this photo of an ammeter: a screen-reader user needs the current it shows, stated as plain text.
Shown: 19 A
